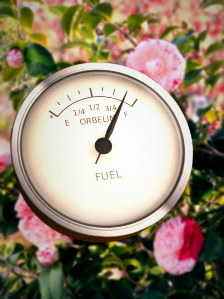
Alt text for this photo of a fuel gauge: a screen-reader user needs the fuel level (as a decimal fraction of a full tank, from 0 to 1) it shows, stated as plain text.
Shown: 0.875
